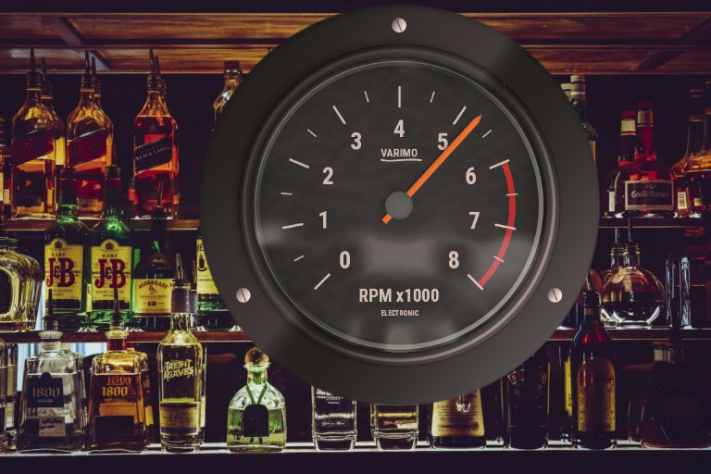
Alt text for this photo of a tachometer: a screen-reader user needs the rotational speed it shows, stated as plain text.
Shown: 5250 rpm
